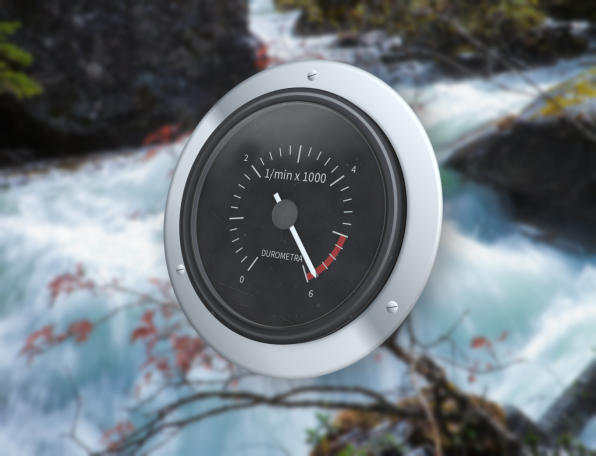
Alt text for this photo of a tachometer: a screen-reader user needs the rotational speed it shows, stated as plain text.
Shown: 5800 rpm
